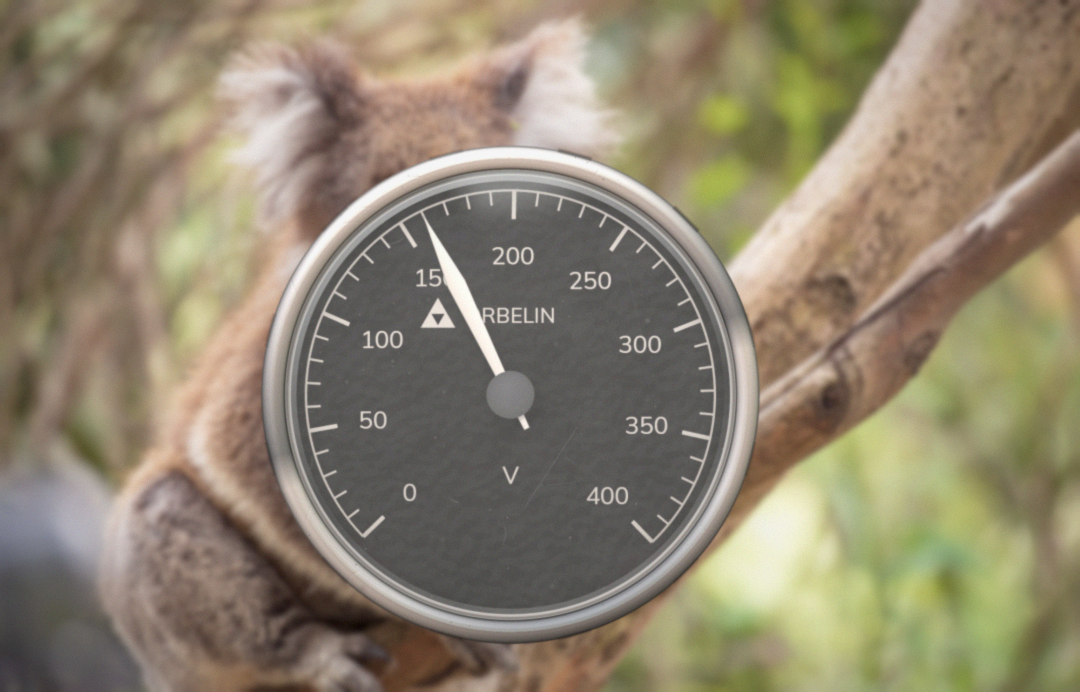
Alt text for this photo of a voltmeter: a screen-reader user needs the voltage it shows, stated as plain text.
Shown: 160 V
